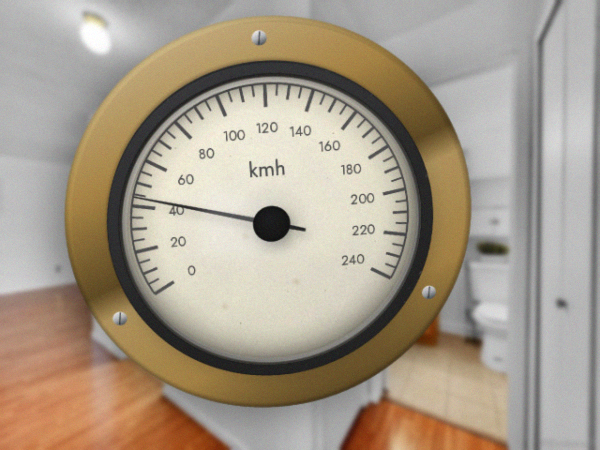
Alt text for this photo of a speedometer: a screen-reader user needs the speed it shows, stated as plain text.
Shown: 45 km/h
